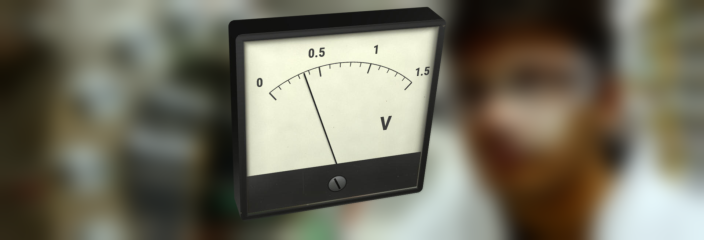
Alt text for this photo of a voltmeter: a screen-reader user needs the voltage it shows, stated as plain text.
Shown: 0.35 V
